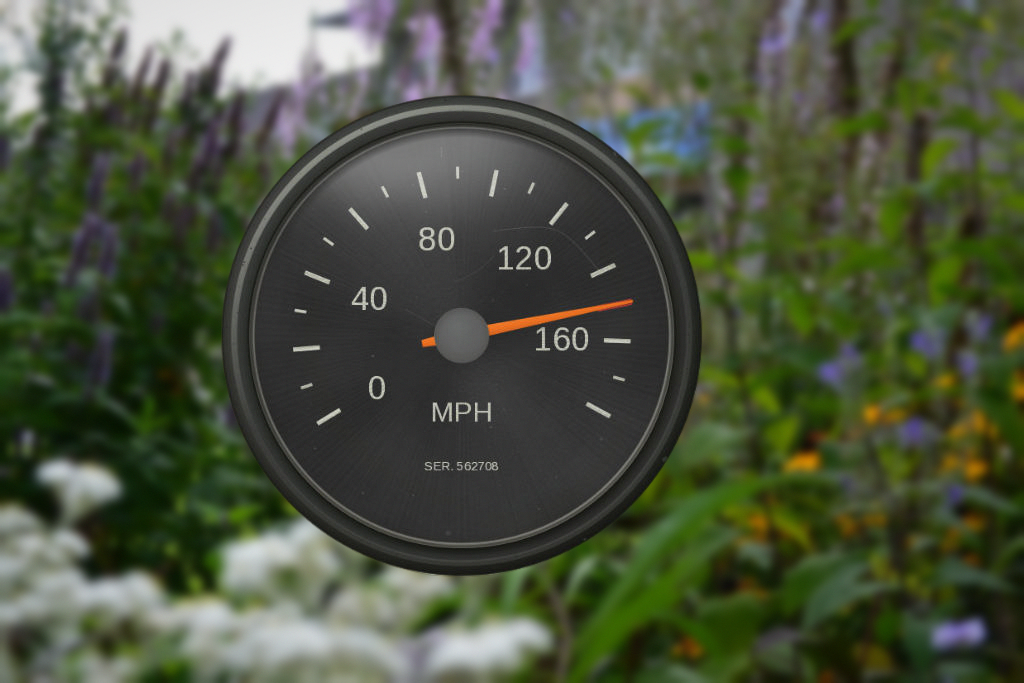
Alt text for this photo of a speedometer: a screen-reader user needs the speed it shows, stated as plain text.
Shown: 150 mph
